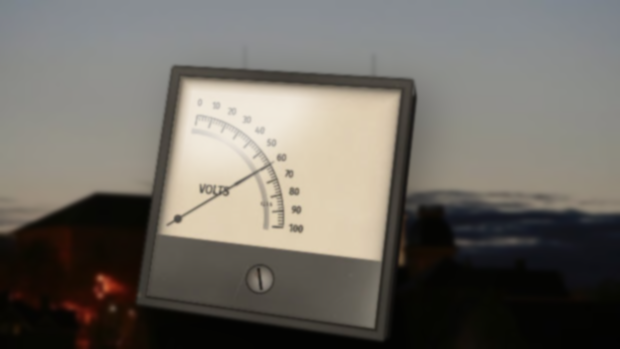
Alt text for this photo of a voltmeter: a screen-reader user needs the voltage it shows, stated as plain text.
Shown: 60 V
